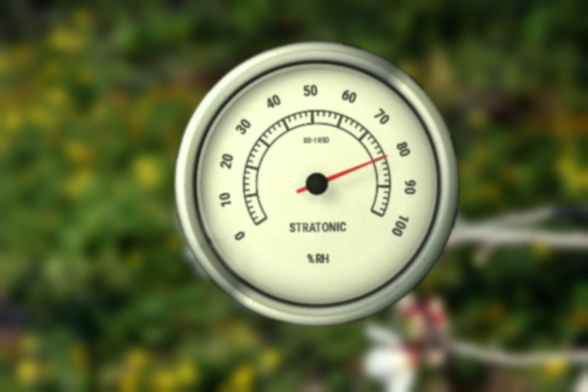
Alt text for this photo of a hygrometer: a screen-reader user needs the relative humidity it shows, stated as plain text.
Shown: 80 %
